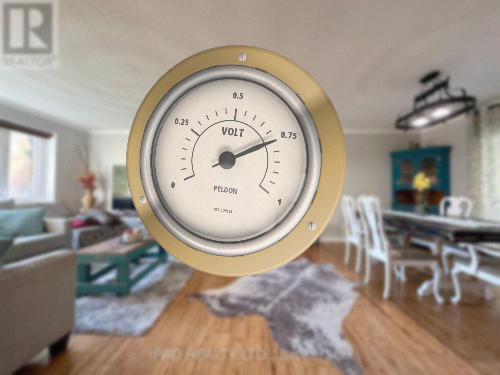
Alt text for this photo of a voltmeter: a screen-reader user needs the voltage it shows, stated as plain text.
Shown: 0.75 V
